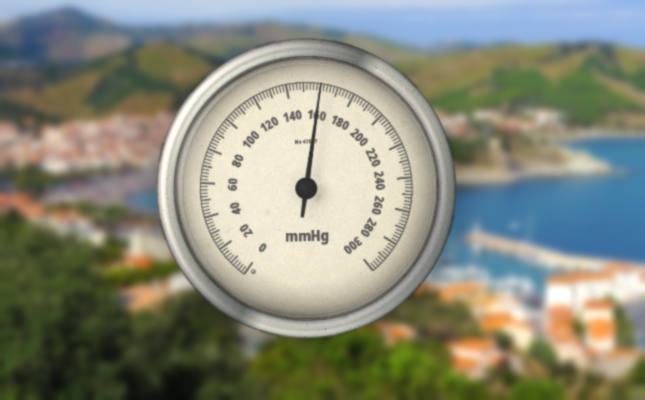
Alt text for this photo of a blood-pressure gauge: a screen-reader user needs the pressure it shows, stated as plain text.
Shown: 160 mmHg
